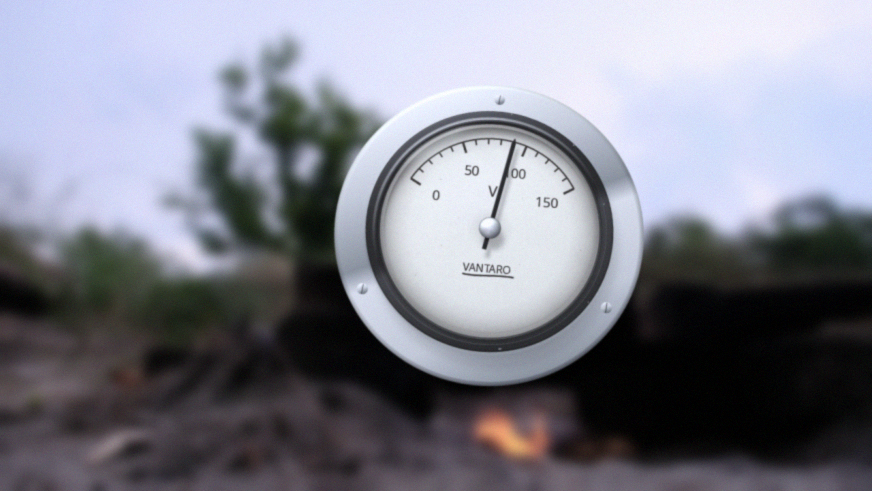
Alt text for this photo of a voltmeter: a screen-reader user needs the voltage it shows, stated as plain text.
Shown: 90 V
